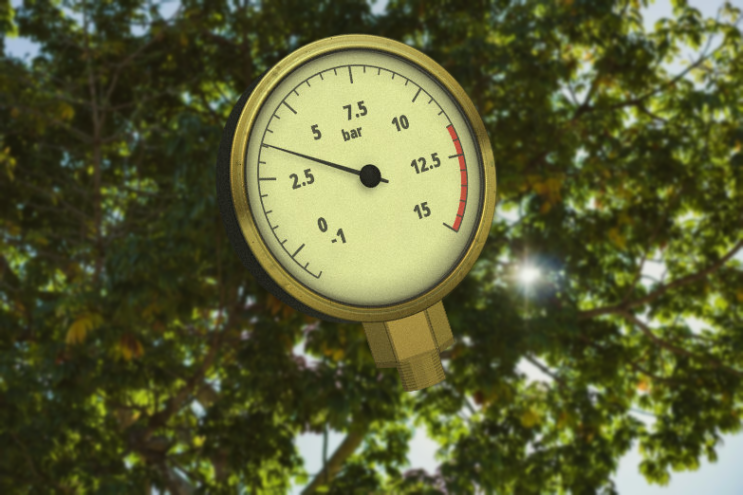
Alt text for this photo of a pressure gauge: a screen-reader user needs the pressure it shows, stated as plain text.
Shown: 3.5 bar
